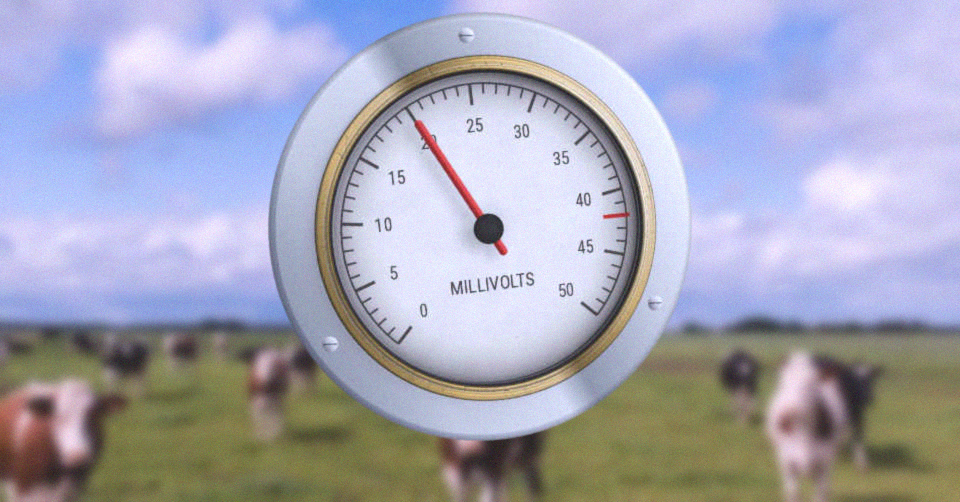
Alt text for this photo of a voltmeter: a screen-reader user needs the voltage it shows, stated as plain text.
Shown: 20 mV
